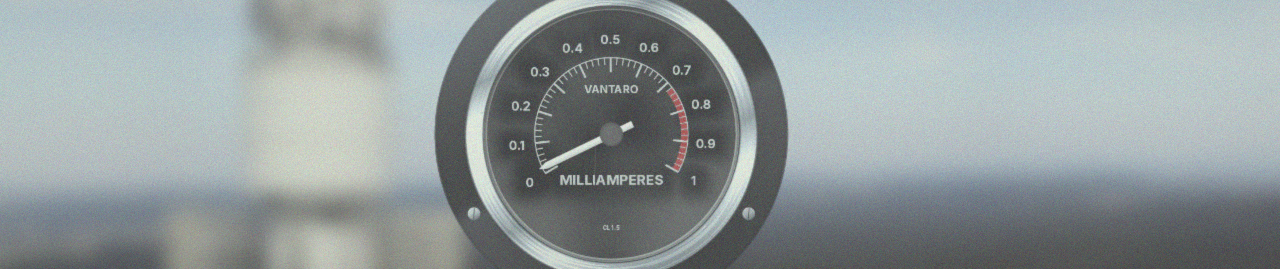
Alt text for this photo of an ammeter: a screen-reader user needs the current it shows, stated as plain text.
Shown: 0.02 mA
